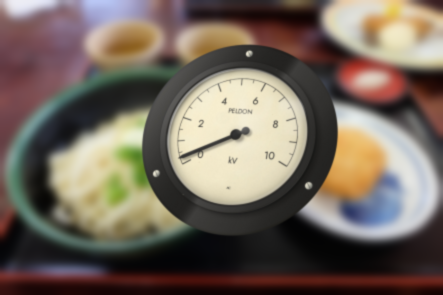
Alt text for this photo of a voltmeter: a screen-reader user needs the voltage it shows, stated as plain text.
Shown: 0.25 kV
